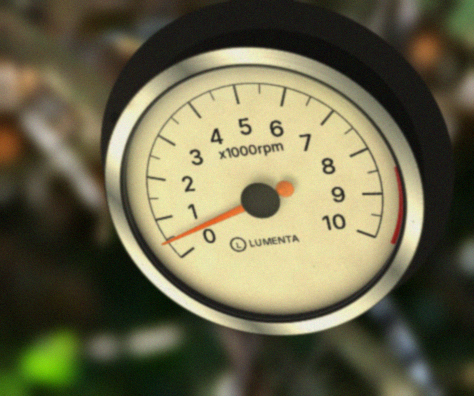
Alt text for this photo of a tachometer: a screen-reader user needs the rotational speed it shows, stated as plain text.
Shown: 500 rpm
